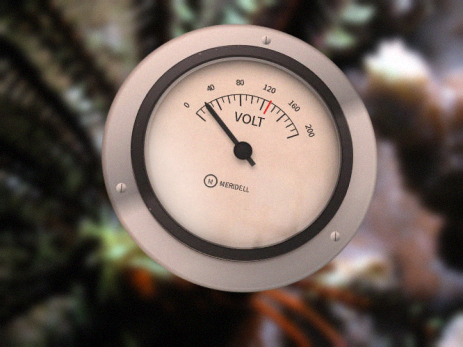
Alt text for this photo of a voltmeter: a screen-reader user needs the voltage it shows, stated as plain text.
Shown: 20 V
